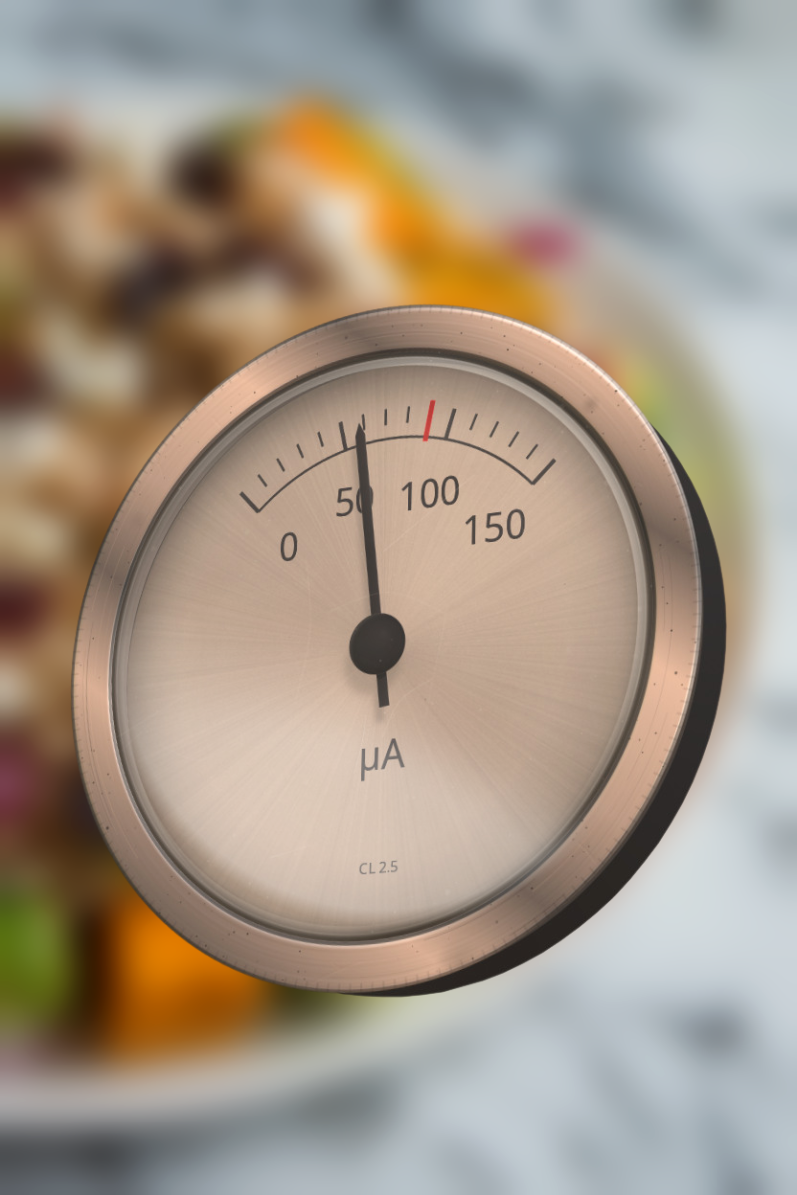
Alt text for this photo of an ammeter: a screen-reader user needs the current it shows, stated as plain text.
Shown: 60 µA
